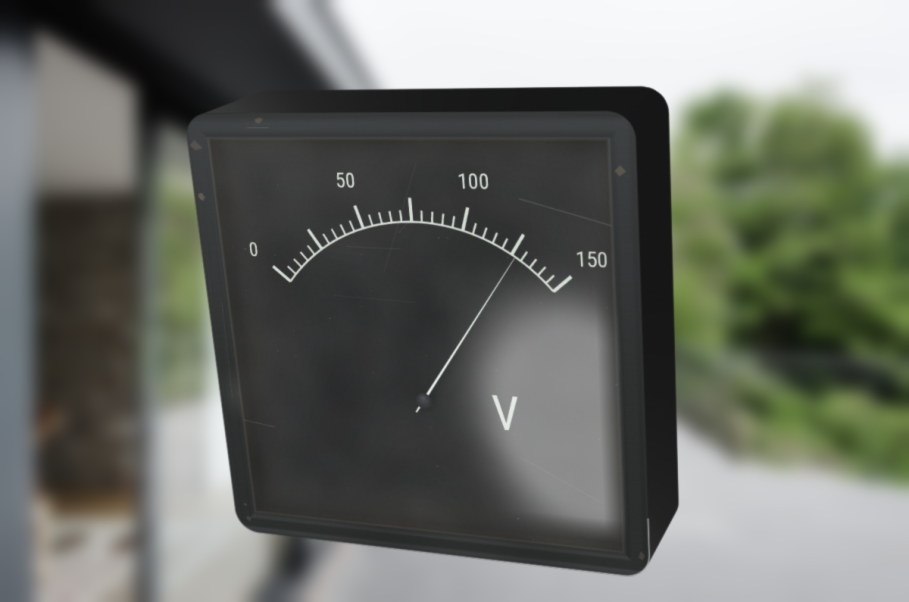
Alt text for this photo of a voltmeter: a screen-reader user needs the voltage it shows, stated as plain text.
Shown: 127.5 V
